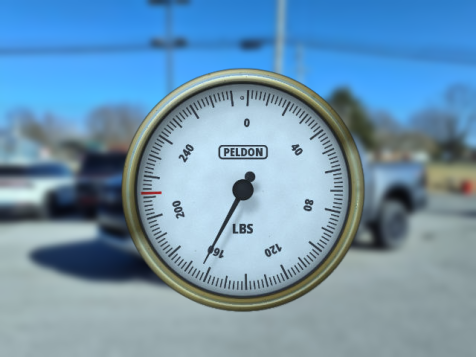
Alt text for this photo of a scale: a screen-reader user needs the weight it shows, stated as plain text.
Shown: 164 lb
